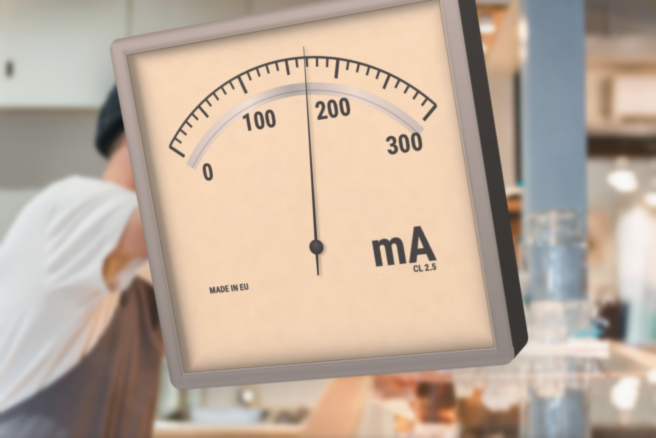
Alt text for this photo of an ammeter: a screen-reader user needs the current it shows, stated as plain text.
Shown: 170 mA
